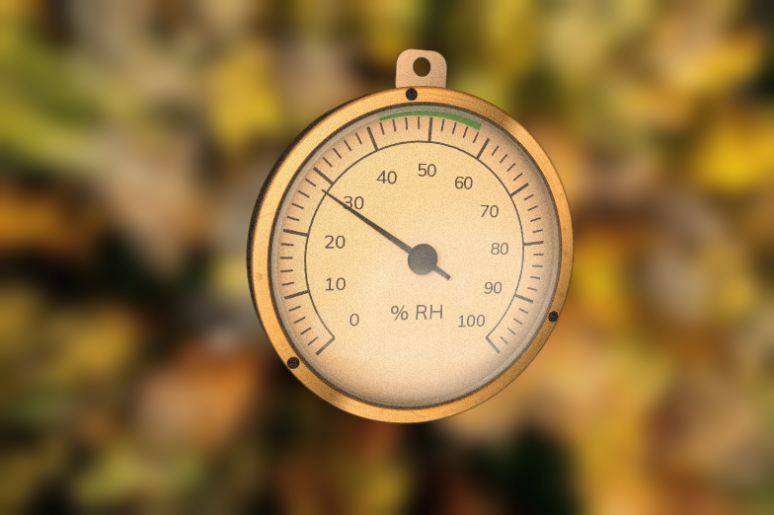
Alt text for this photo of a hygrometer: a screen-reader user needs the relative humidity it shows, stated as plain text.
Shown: 28 %
